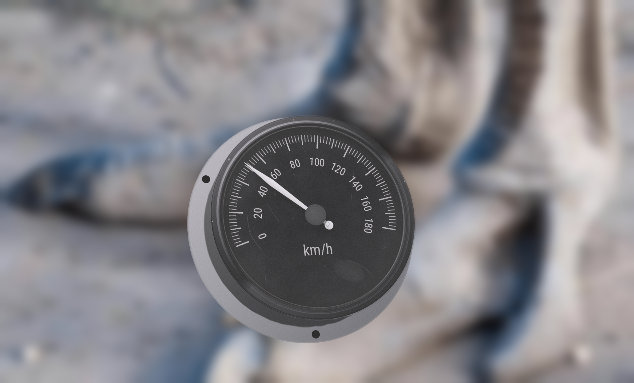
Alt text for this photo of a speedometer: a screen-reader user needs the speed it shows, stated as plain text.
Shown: 50 km/h
